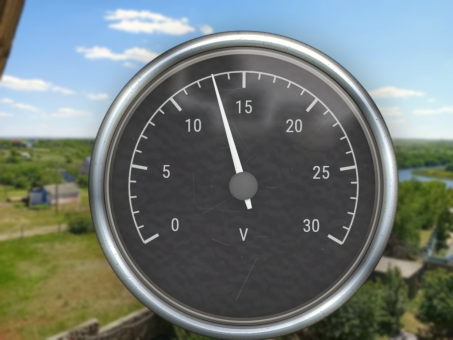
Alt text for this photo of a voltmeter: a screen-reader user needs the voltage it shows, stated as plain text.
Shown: 13 V
